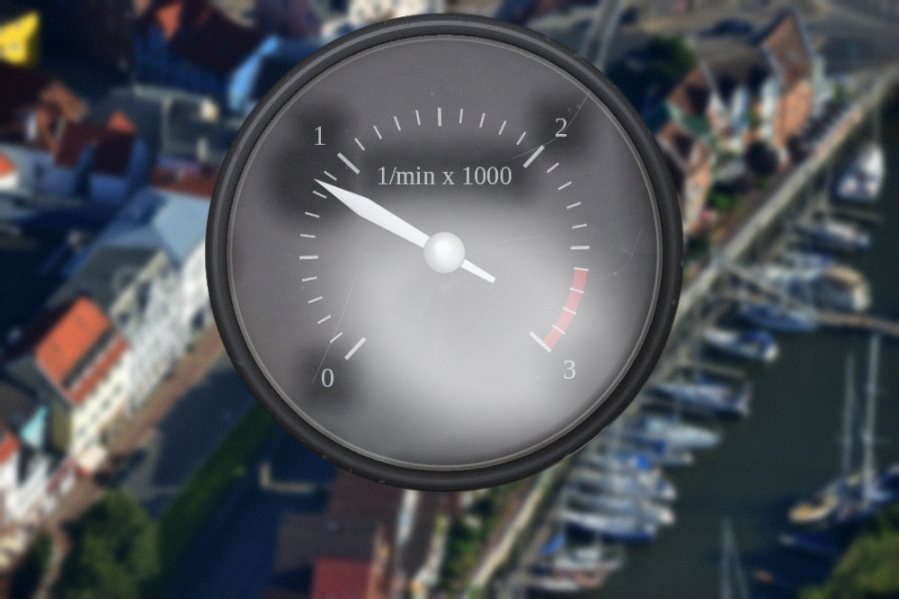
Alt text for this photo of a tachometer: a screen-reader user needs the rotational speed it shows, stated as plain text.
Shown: 850 rpm
